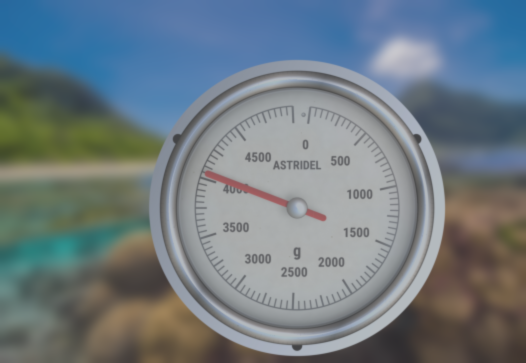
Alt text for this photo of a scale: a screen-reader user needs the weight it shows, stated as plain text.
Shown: 4050 g
